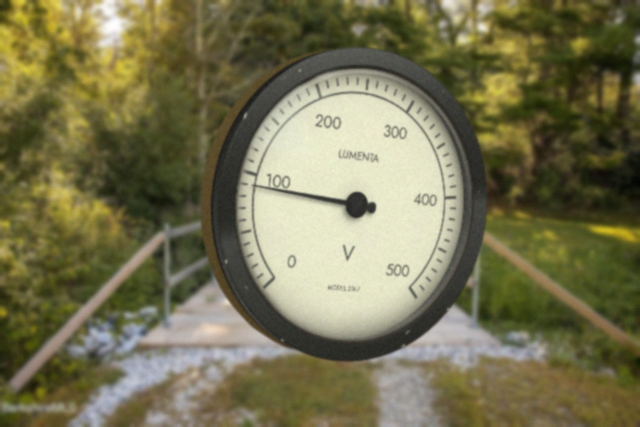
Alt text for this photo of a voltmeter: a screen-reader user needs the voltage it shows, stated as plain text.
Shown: 90 V
